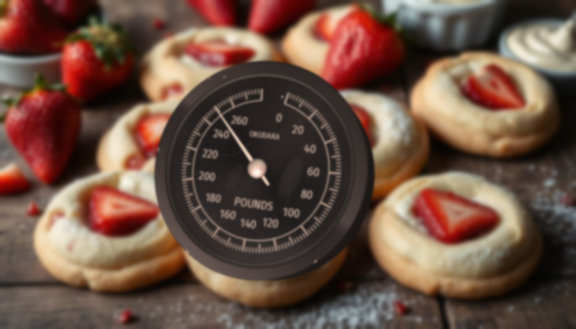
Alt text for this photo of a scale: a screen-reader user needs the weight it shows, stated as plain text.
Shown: 250 lb
